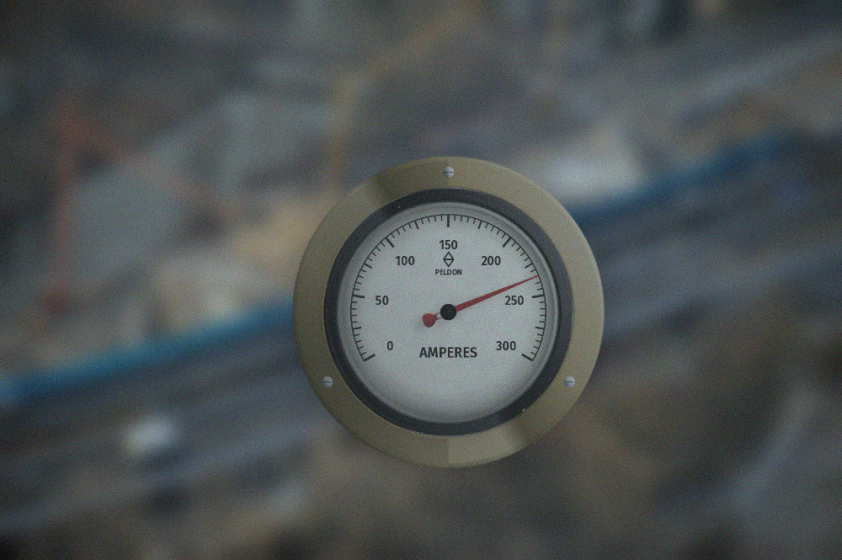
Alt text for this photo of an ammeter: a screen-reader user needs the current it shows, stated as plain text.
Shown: 235 A
